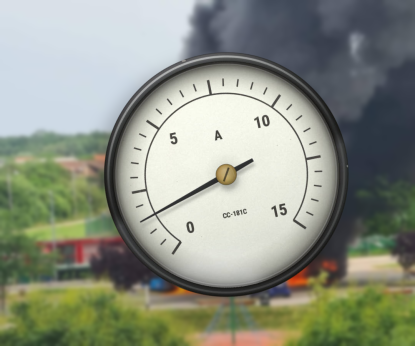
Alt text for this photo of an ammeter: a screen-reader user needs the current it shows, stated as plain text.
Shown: 1.5 A
